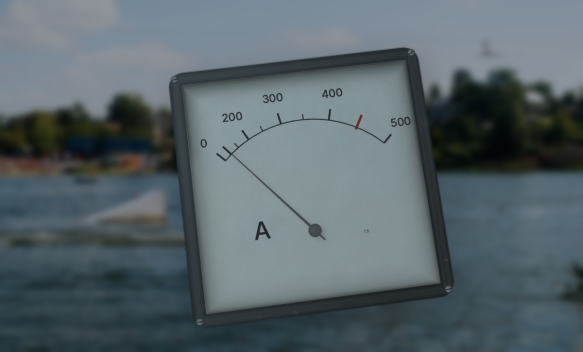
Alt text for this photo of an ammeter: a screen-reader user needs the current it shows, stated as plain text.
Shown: 100 A
